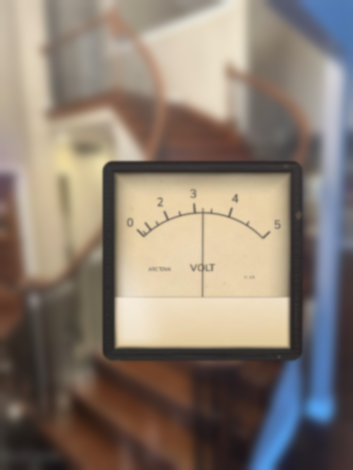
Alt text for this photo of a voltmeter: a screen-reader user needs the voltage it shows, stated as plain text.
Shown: 3.25 V
